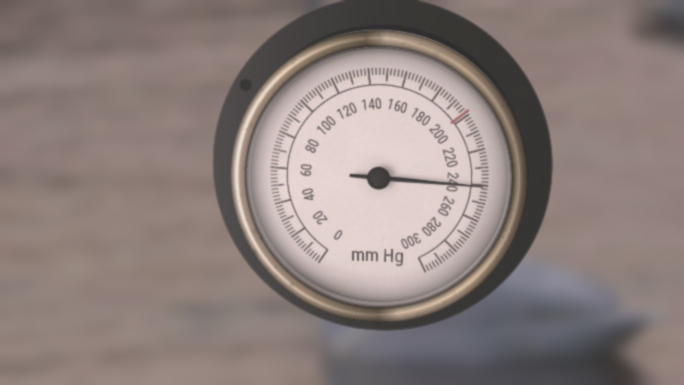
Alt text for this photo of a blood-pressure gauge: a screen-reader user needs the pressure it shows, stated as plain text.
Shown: 240 mmHg
